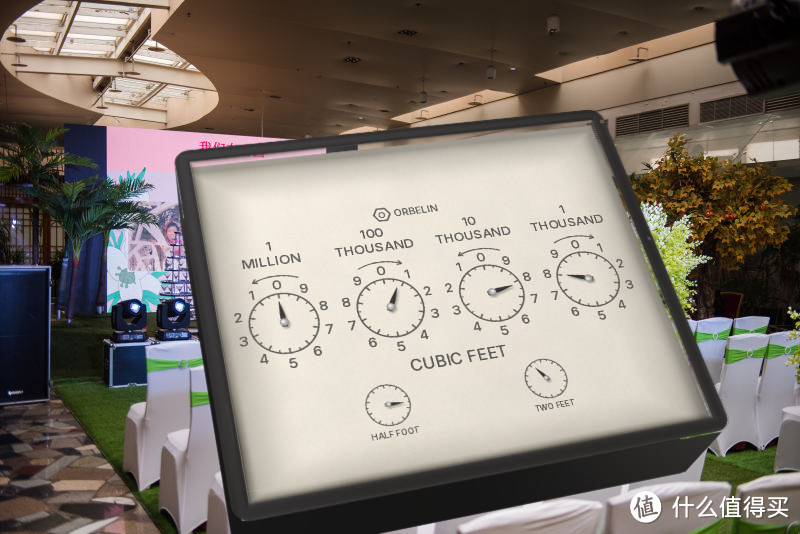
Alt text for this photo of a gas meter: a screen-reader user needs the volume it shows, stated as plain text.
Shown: 7800 ft³
